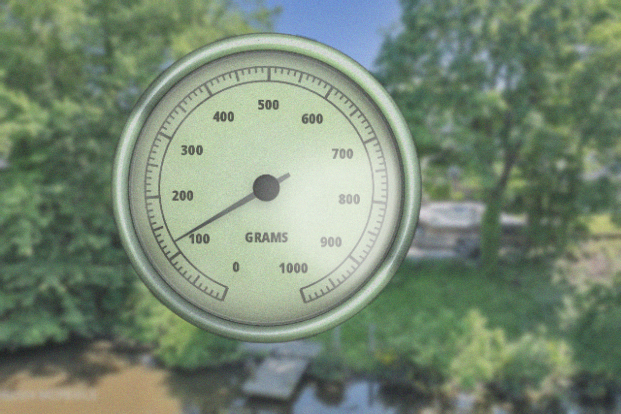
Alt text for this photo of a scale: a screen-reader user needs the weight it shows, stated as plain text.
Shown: 120 g
